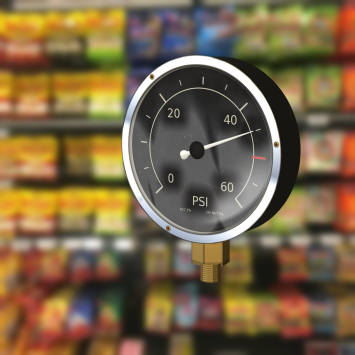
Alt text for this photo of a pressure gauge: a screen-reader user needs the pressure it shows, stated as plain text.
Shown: 45 psi
